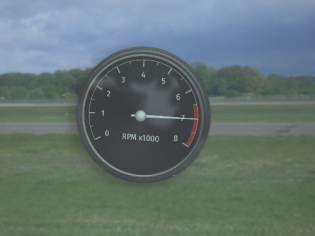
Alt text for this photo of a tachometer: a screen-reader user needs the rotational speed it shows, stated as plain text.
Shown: 7000 rpm
